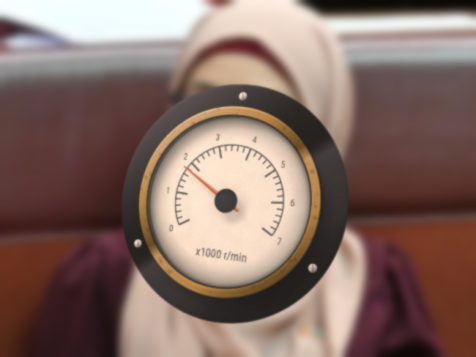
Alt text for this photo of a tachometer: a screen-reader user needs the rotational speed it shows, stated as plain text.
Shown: 1800 rpm
